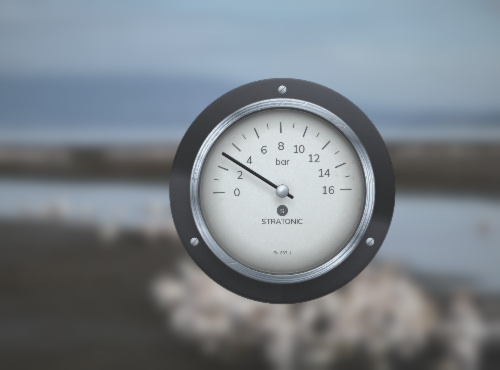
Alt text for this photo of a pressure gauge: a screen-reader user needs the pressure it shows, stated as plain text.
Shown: 3 bar
